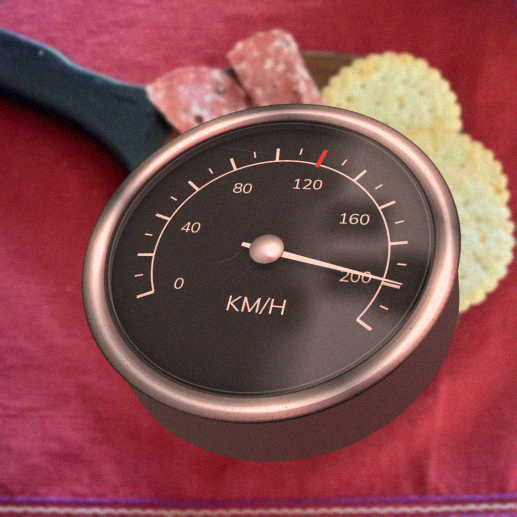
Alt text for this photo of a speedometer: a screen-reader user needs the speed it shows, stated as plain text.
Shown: 200 km/h
